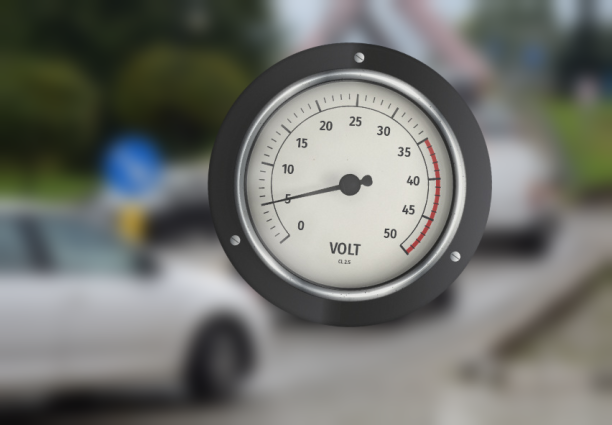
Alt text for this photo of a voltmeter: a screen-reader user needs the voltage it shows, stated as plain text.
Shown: 5 V
